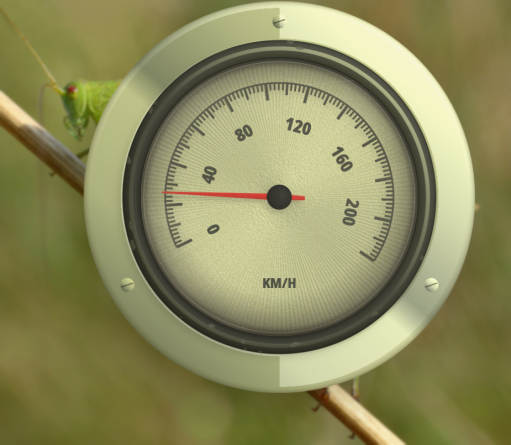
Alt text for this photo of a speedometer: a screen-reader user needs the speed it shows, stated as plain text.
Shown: 26 km/h
